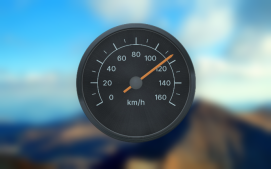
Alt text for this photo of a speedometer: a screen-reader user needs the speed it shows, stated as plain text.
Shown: 115 km/h
